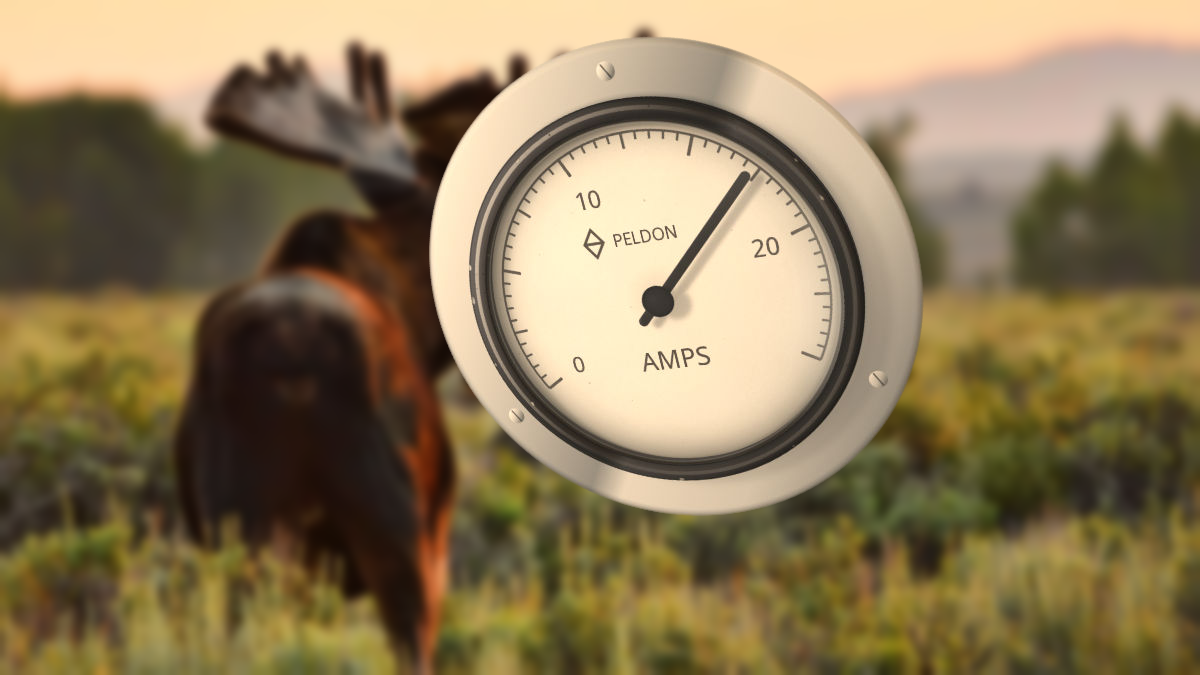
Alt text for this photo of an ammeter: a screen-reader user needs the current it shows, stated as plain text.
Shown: 17.25 A
